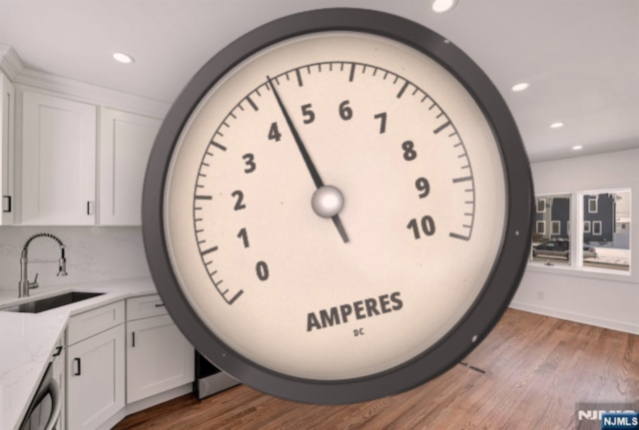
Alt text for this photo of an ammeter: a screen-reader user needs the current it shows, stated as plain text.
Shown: 4.5 A
